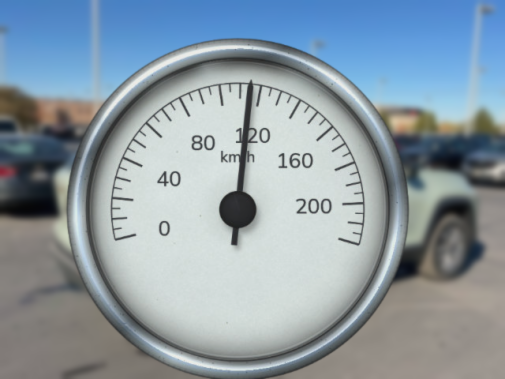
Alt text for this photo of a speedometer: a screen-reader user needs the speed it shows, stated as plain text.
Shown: 115 km/h
